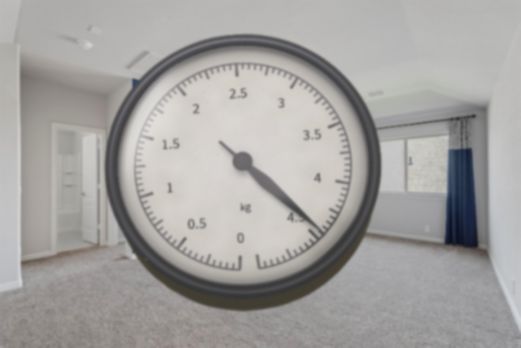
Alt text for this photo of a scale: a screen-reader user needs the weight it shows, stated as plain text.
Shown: 4.45 kg
